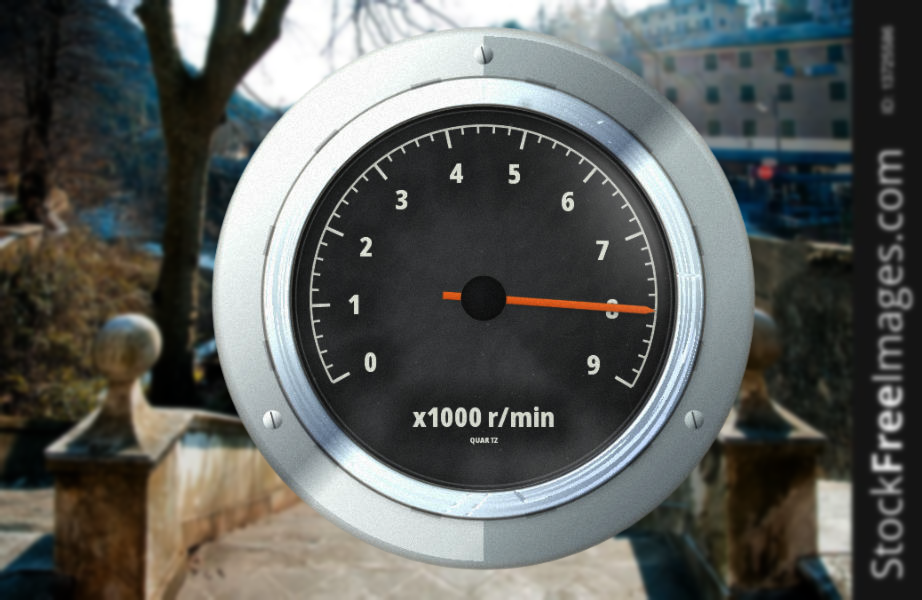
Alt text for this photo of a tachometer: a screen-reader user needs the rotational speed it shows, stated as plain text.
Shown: 8000 rpm
